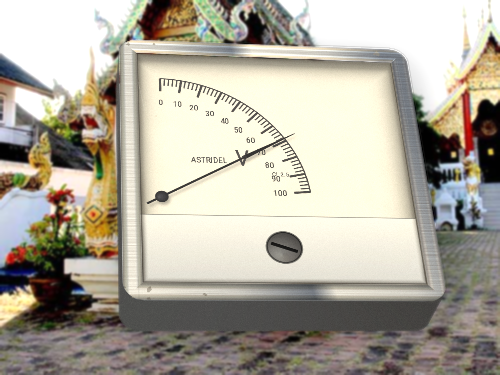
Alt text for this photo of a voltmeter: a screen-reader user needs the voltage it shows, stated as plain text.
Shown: 70 V
